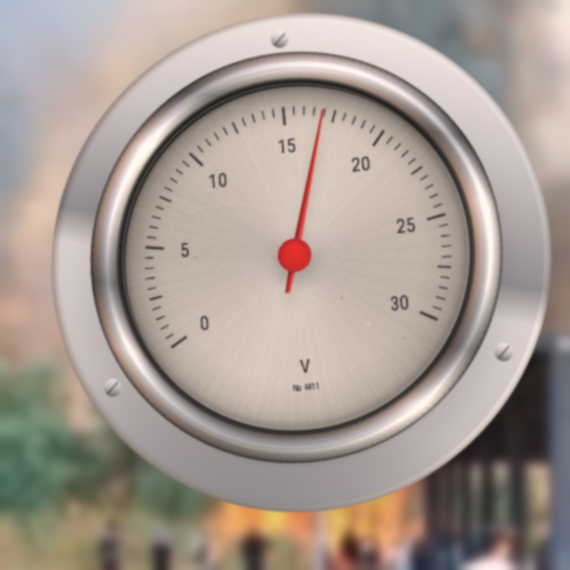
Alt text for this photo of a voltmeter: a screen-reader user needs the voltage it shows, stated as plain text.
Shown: 17 V
